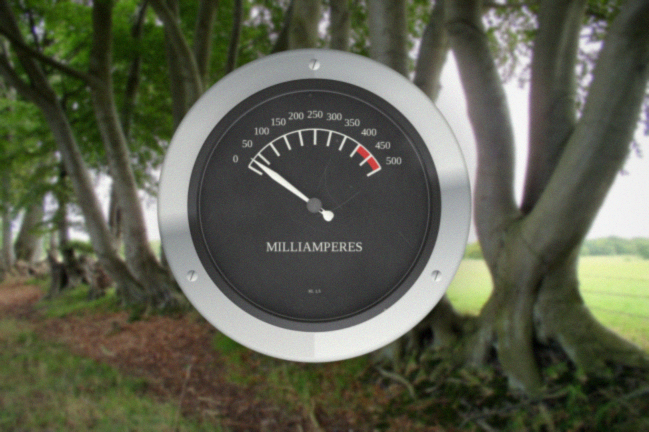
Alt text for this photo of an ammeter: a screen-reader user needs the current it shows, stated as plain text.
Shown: 25 mA
